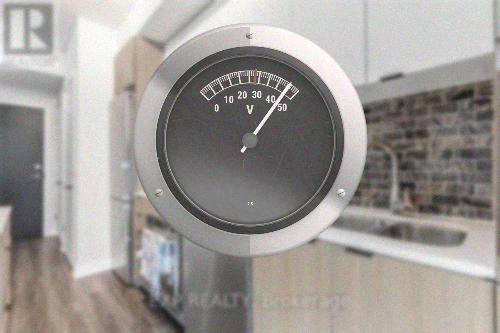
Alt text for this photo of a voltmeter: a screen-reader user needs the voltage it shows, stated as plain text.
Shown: 45 V
